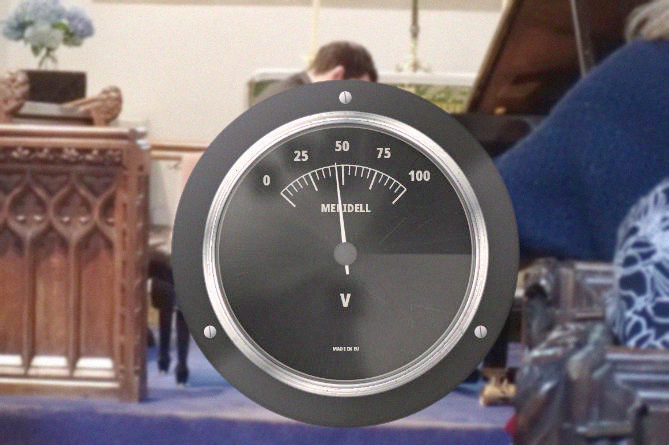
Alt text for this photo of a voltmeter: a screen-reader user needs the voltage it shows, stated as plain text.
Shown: 45 V
